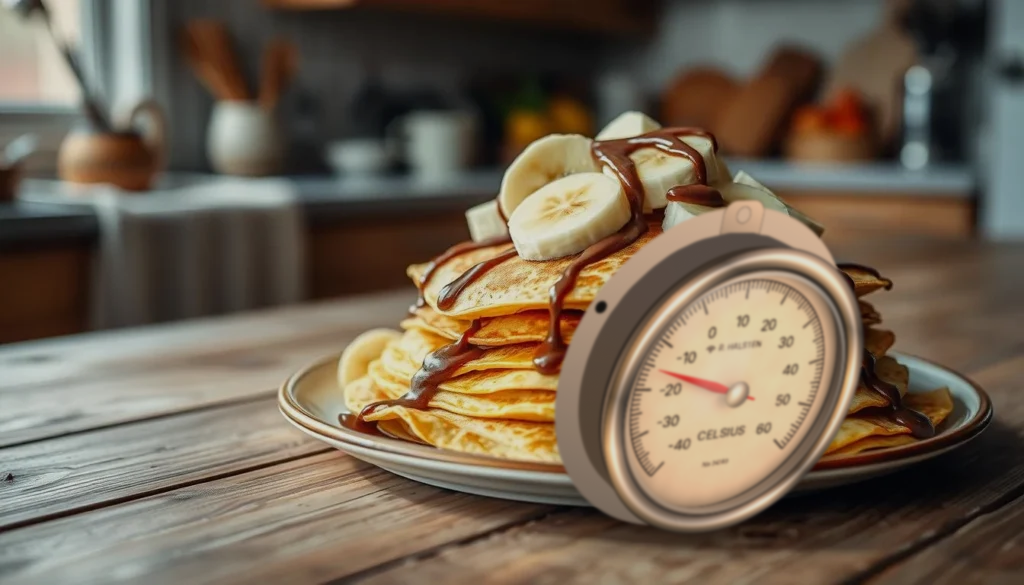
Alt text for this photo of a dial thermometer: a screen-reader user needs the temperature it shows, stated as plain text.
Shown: -15 °C
